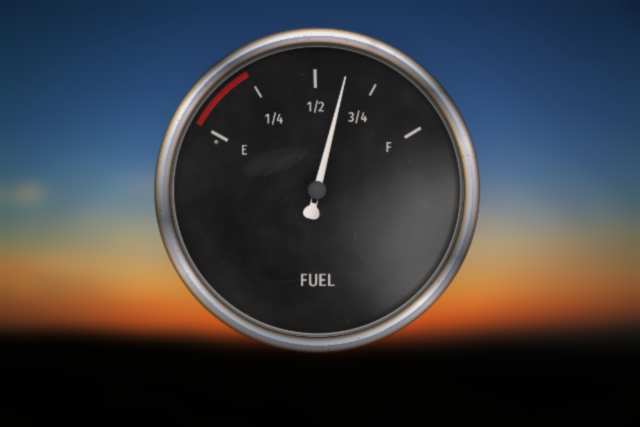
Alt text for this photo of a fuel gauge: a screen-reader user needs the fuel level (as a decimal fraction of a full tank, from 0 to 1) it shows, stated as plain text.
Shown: 0.625
